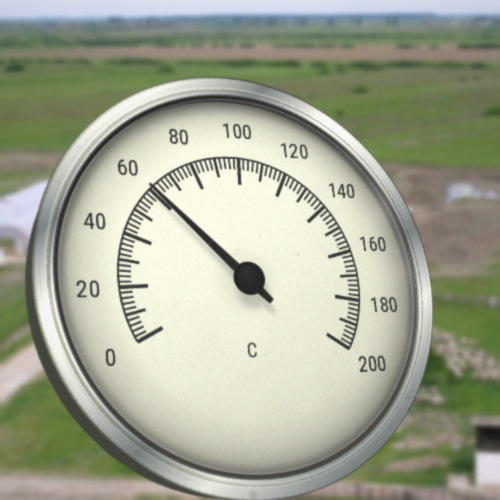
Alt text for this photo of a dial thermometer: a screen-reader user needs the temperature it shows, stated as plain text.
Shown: 60 °C
